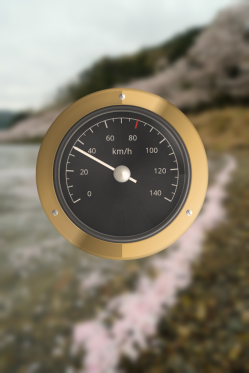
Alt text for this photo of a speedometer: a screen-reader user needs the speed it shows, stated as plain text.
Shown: 35 km/h
